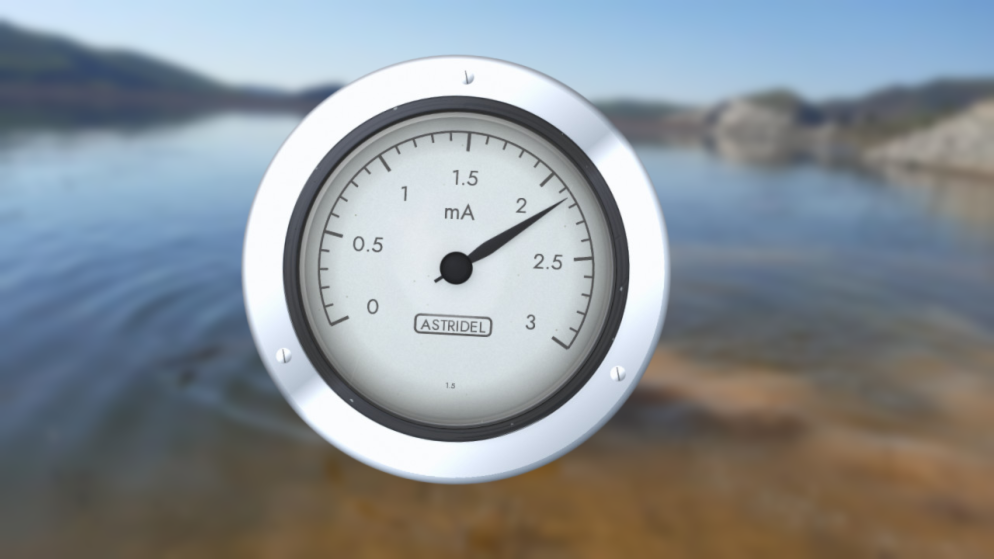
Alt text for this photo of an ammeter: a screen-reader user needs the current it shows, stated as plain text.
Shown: 2.15 mA
